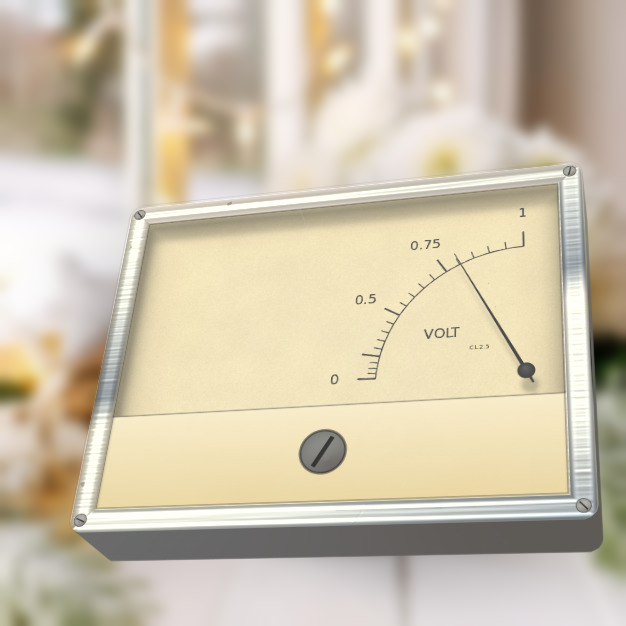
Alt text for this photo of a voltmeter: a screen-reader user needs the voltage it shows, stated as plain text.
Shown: 0.8 V
